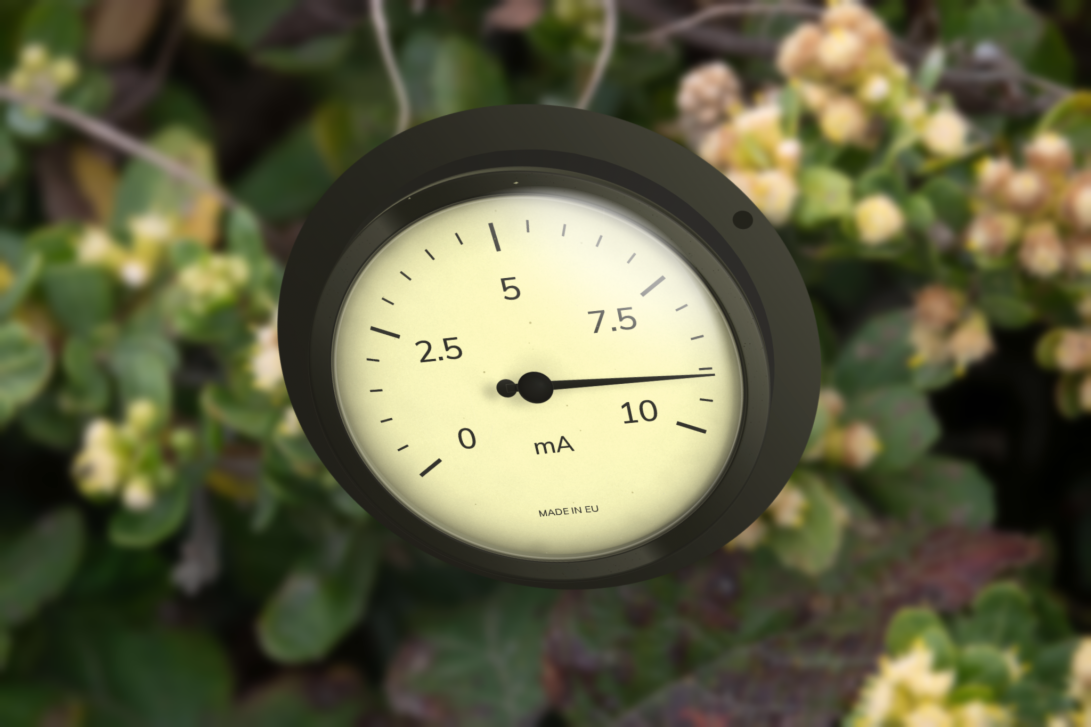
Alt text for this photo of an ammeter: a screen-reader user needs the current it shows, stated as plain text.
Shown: 9 mA
